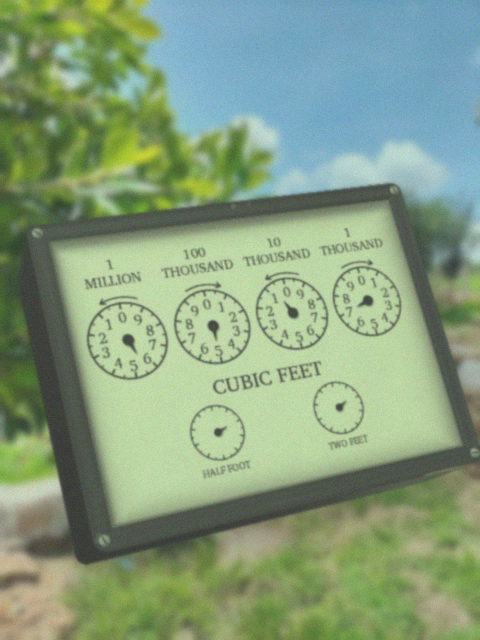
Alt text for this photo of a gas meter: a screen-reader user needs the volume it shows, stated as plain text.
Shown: 550700 ft³
